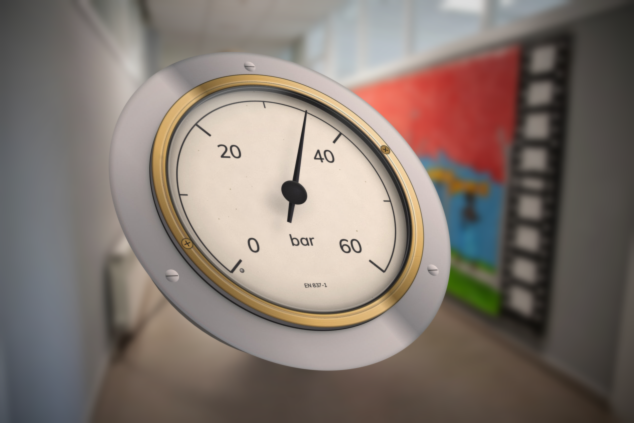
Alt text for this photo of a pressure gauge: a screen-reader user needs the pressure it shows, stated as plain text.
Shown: 35 bar
